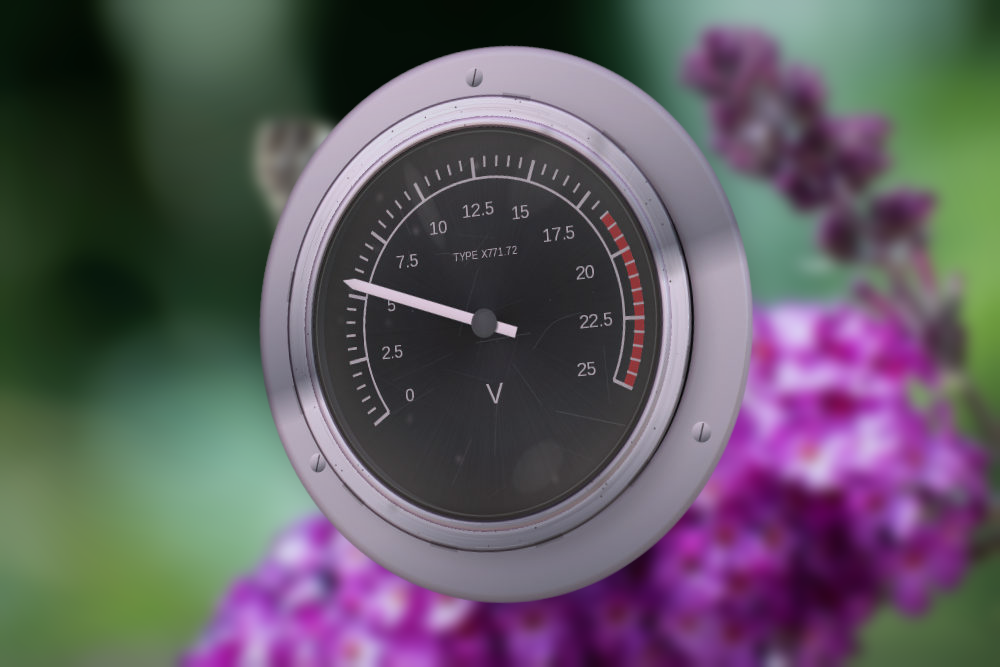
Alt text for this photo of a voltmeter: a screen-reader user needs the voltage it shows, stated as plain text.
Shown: 5.5 V
